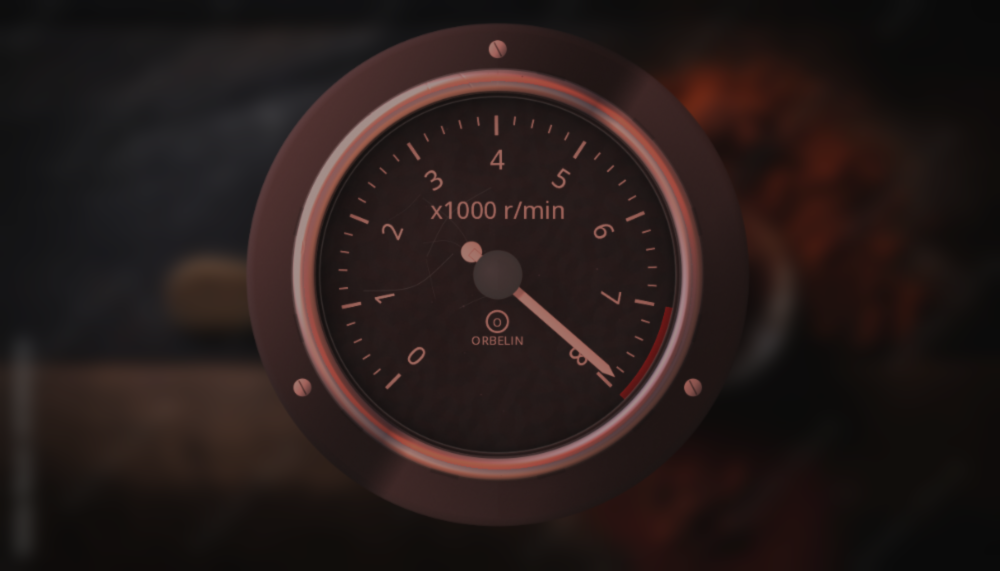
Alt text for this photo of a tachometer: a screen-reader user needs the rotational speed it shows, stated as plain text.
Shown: 7900 rpm
